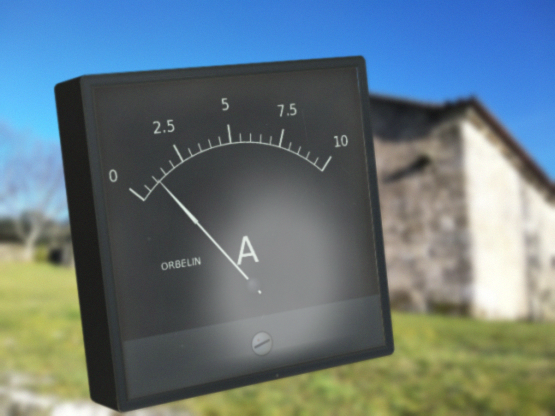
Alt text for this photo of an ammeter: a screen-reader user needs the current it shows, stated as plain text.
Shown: 1 A
